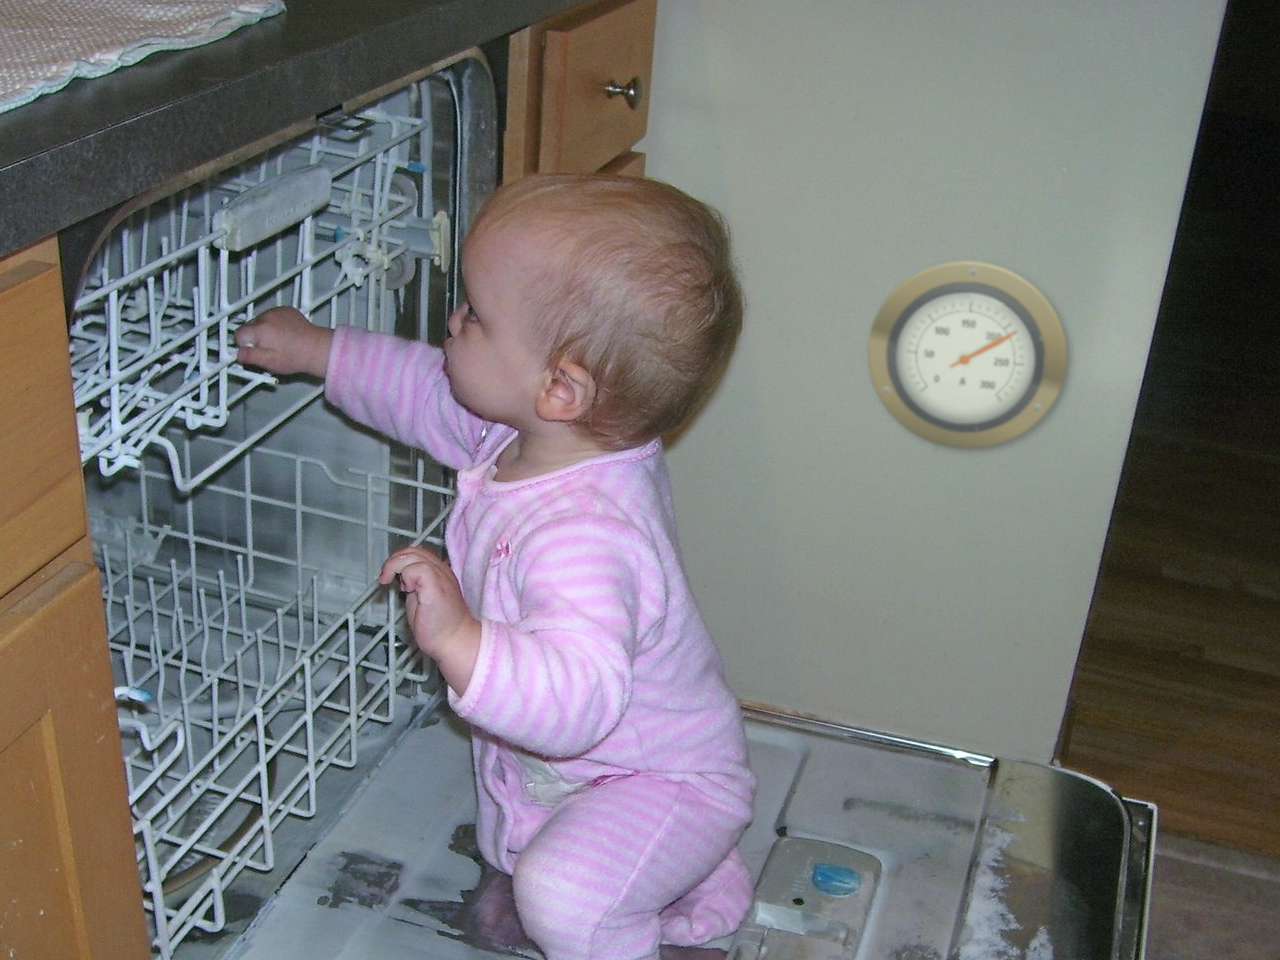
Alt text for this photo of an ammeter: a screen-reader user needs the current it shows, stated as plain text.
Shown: 210 A
